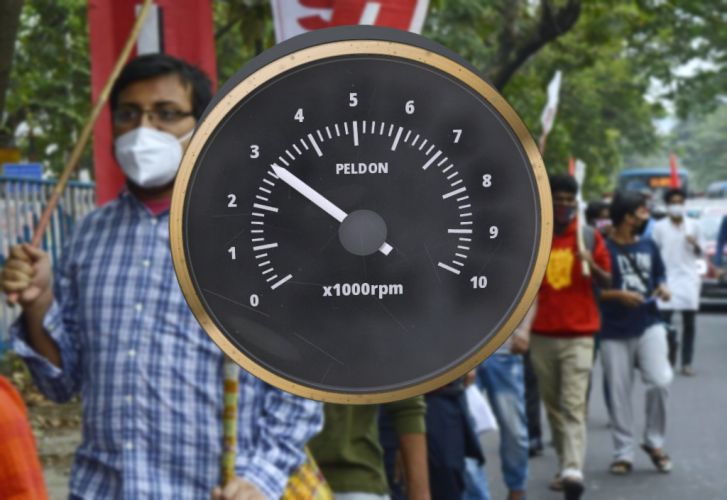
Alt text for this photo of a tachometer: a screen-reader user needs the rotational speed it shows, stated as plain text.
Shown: 3000 rpm
